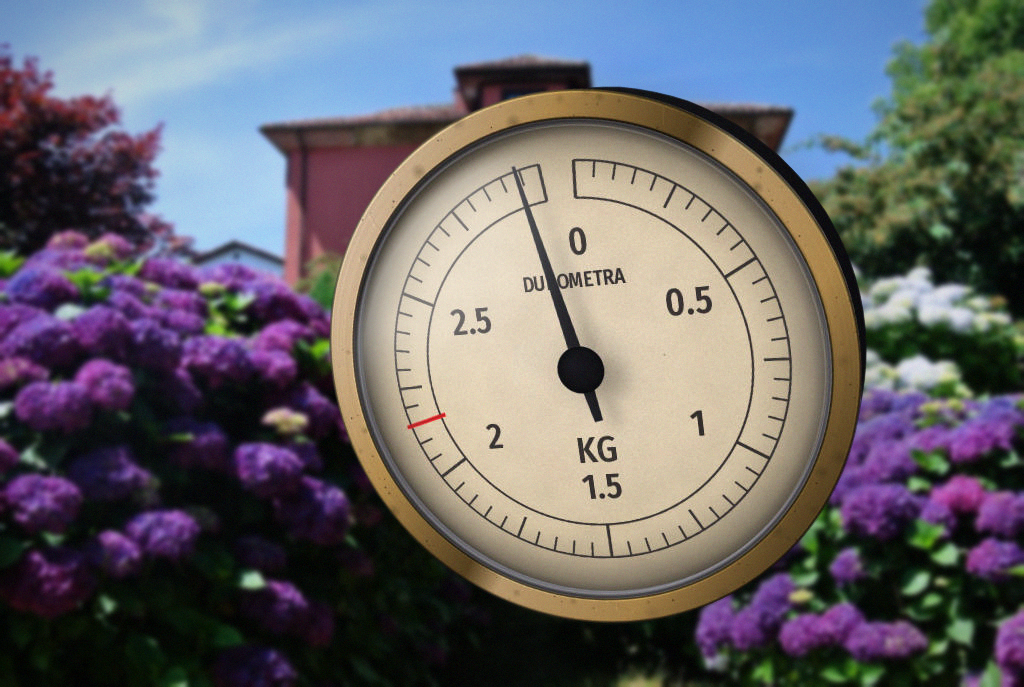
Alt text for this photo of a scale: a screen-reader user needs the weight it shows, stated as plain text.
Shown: 2.95 kg
